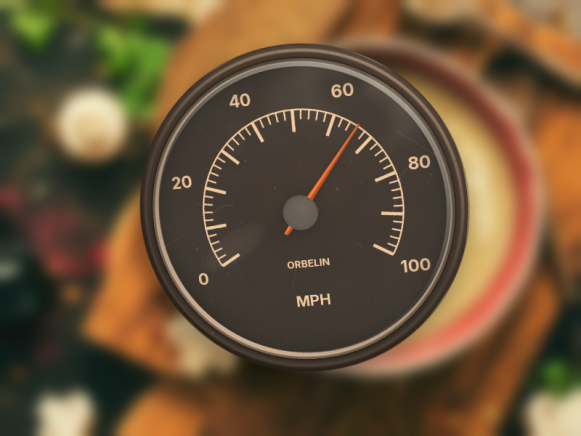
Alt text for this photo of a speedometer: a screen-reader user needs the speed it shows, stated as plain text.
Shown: 66 mph
